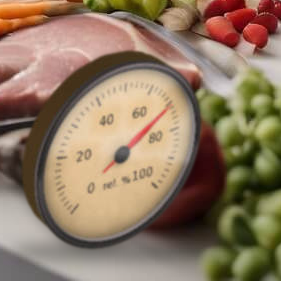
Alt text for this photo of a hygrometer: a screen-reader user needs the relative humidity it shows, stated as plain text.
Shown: 70 %
